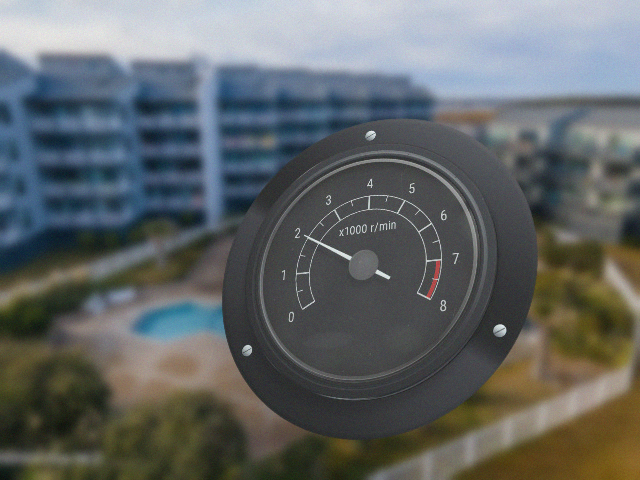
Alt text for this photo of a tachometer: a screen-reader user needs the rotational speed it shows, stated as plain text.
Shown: 2000 rpm
